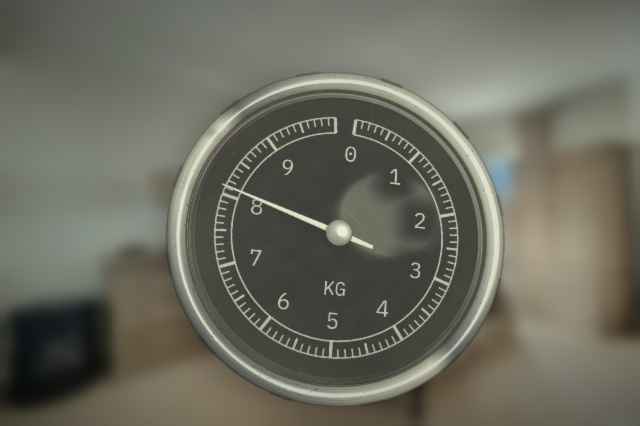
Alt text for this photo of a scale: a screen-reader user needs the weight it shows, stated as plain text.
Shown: 8.1 kg
